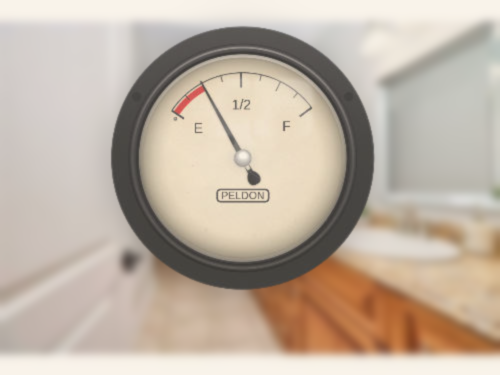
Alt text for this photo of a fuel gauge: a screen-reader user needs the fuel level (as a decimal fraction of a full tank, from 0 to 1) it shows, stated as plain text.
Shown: 0.25
